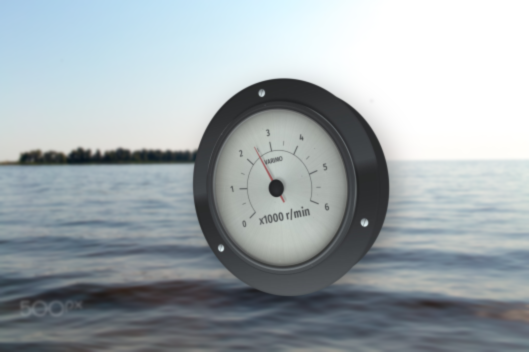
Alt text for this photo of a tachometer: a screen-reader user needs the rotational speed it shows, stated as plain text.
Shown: 2500 rpm
